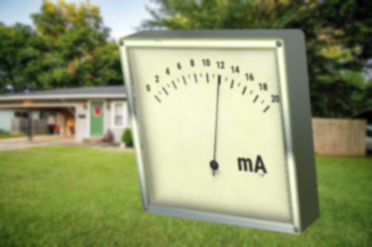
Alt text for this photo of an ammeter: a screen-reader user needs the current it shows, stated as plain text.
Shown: 12 mA
